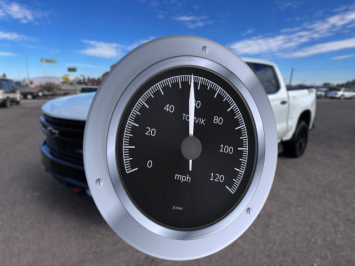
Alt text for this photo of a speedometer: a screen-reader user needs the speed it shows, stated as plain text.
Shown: 55 mph
